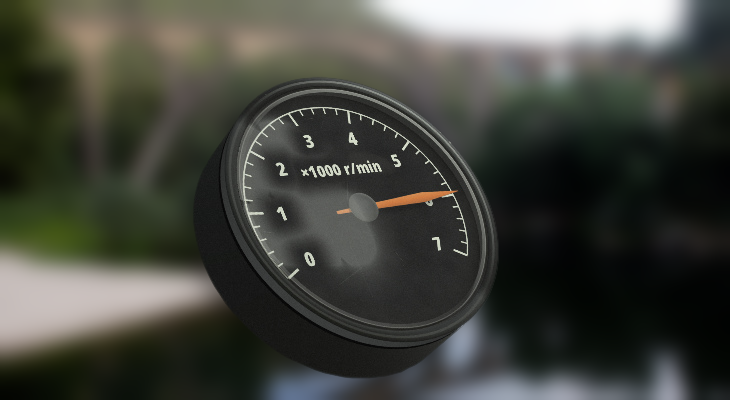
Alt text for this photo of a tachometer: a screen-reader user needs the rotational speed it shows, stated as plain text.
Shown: 6000 rpm
